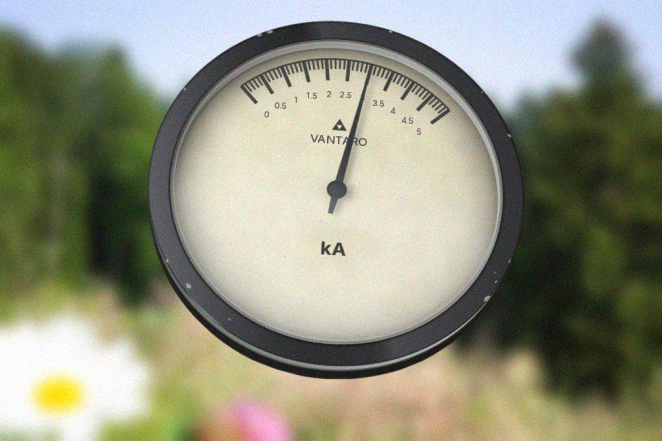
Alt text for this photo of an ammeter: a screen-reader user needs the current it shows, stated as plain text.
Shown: 3 kA
